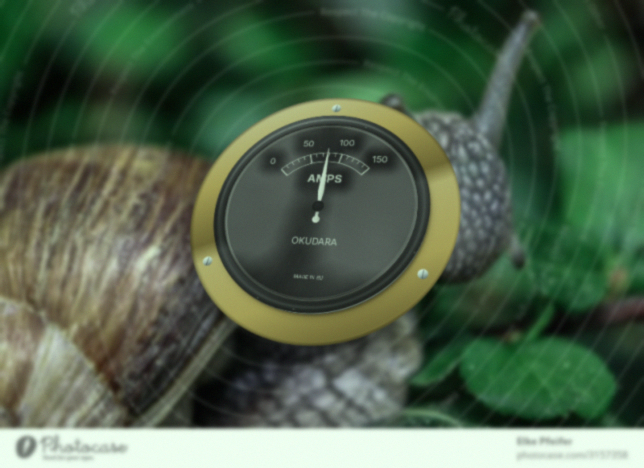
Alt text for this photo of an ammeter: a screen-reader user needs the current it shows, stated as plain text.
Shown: 80 A
